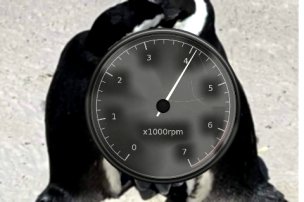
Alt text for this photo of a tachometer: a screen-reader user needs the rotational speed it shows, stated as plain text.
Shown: 4100 rpm
